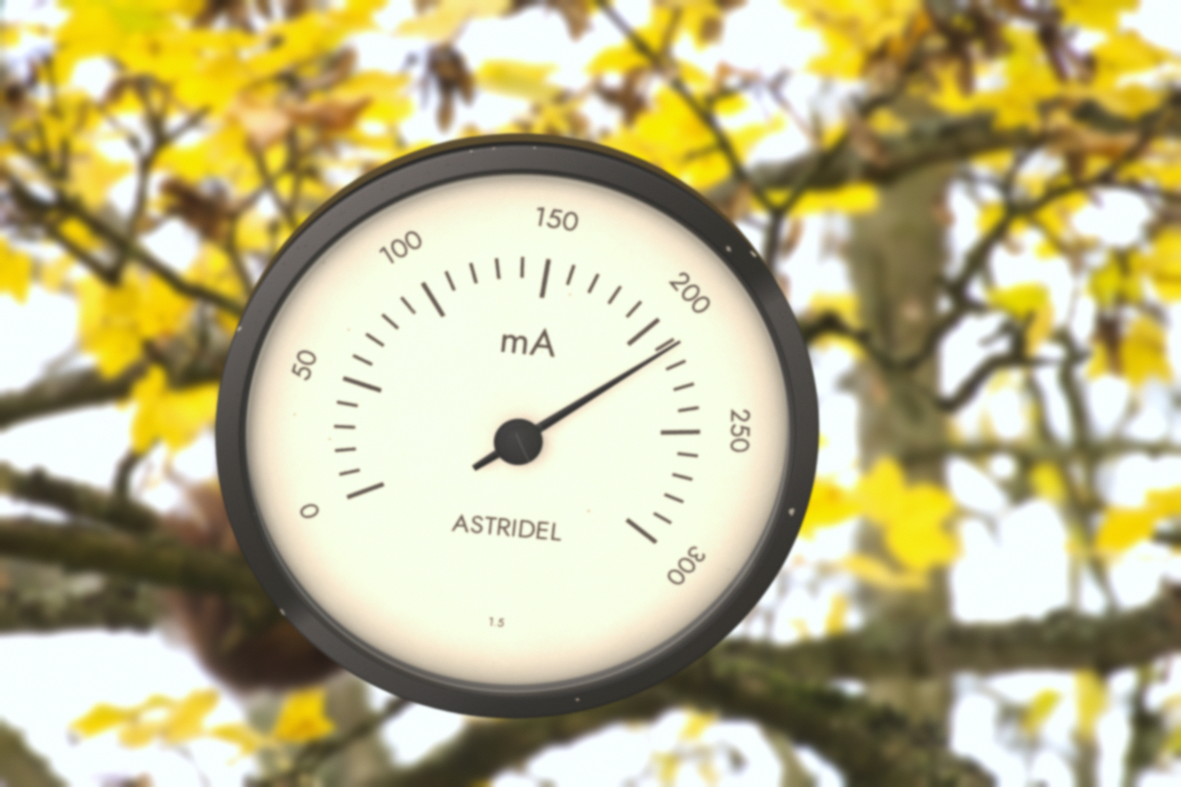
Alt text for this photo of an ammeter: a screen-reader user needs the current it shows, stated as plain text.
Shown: 210 mA
